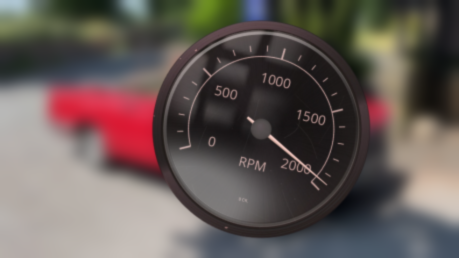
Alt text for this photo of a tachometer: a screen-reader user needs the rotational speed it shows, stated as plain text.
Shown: 1950 rpm
